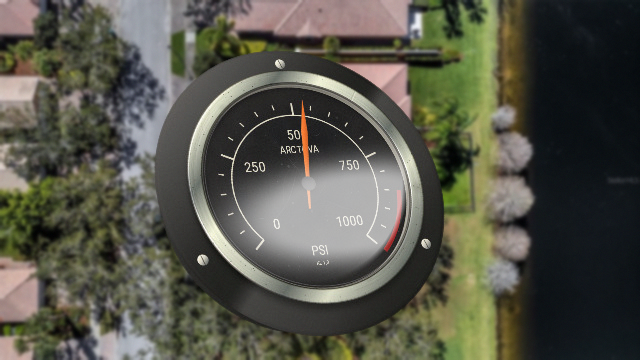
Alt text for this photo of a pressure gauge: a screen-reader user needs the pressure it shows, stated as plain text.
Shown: 525 psi
